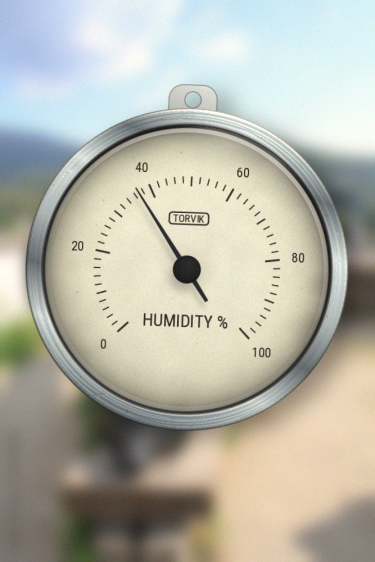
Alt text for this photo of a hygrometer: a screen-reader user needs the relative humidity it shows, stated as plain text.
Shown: 37 %
